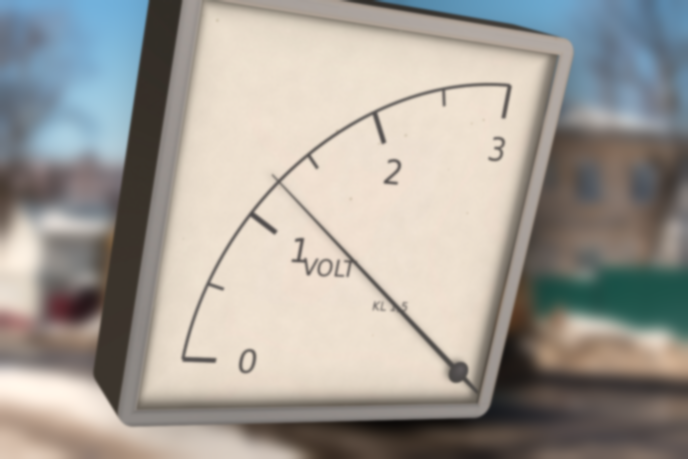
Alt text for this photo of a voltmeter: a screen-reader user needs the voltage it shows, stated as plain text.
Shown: 1.25 V
